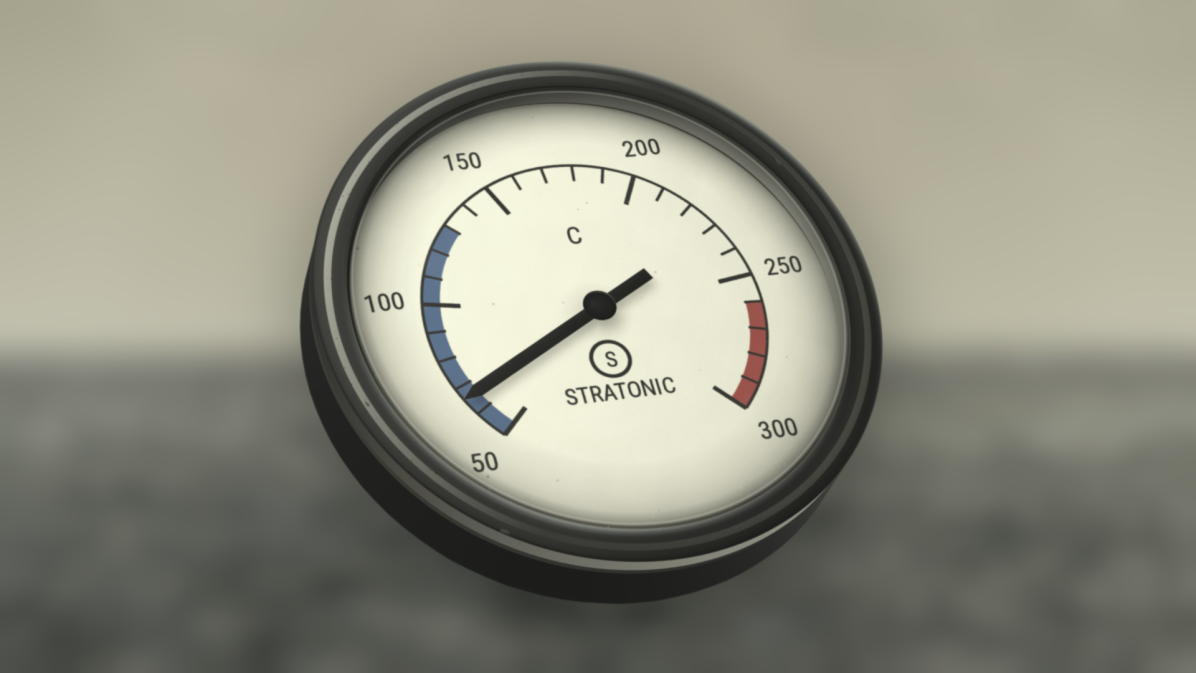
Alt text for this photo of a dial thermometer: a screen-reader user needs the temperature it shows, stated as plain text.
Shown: 65 °C
